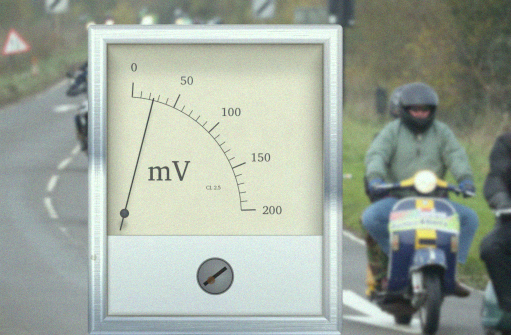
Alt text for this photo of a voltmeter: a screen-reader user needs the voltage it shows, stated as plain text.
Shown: 25 mV
